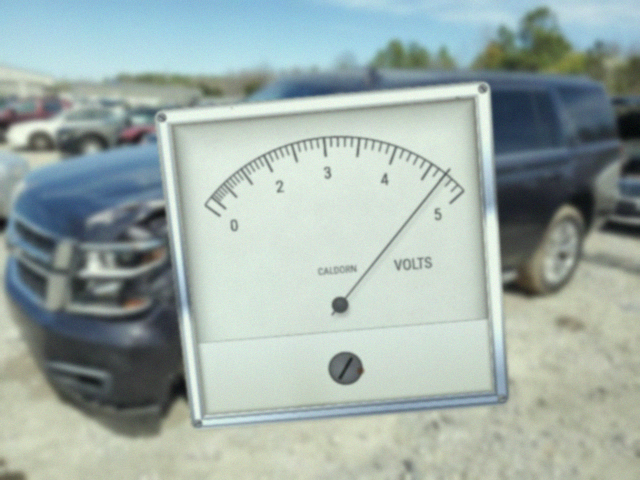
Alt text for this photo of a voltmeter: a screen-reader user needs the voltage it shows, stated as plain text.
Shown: 4.7 V
